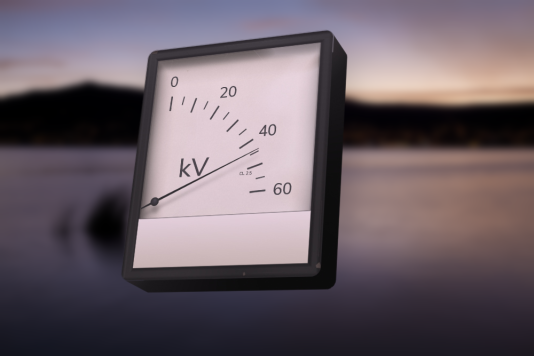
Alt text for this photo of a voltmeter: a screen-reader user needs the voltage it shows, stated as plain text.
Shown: 45 kV
